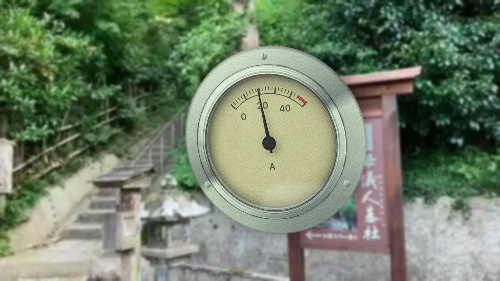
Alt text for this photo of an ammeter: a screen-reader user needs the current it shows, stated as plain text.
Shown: 20 A
